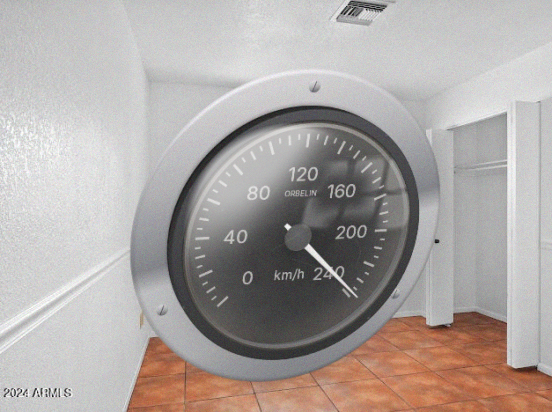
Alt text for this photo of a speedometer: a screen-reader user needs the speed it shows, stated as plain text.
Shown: 237.5 km/h
